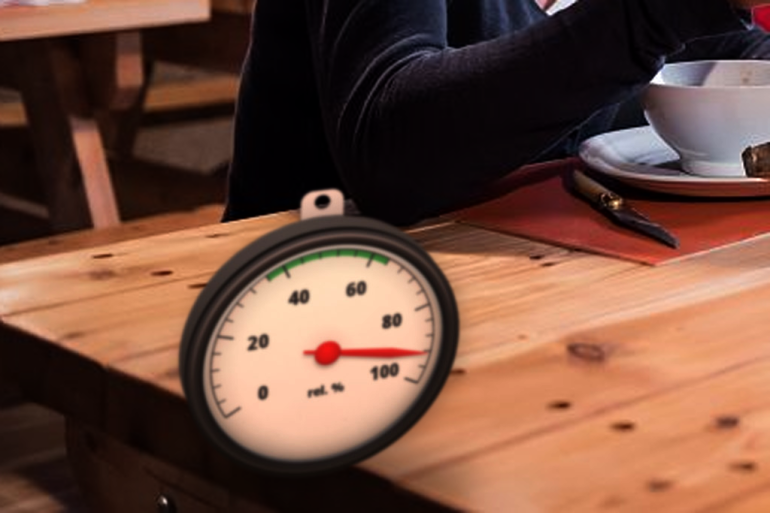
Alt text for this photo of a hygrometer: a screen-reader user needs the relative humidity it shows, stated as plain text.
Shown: 92 %
